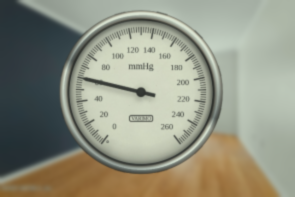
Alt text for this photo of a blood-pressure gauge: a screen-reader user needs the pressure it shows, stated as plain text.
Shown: 60 mmHg
